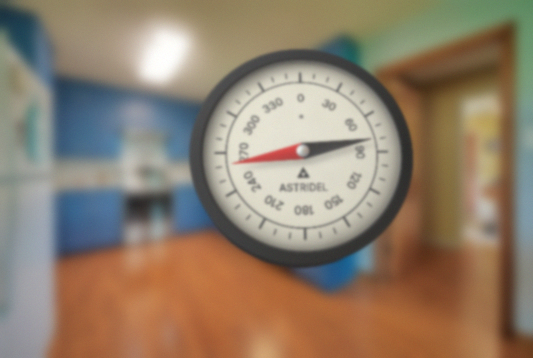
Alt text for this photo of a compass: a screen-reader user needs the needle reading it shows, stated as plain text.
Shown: 260 °
